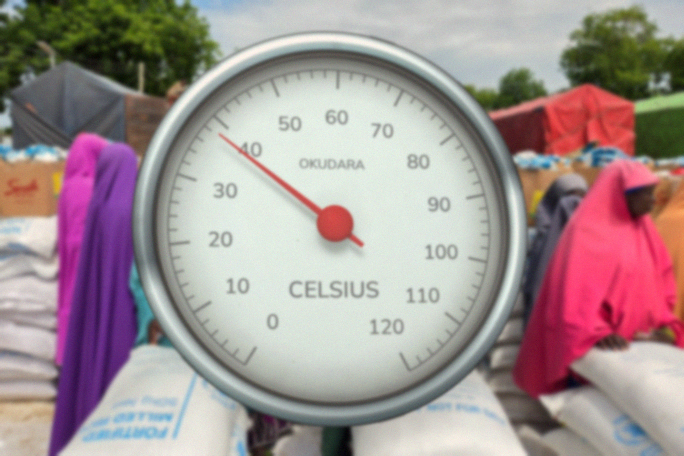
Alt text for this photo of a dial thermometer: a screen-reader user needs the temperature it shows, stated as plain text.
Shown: 38 °C
